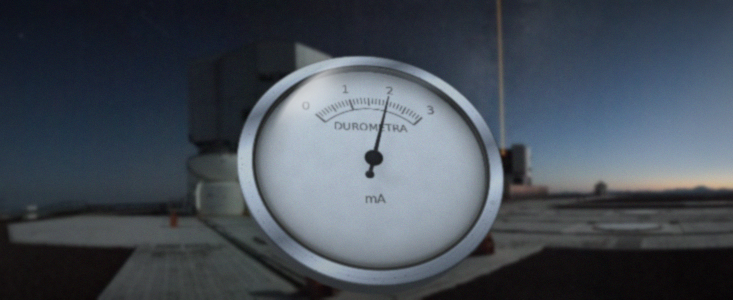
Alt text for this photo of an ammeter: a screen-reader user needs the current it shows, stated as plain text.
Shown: 2 mA
